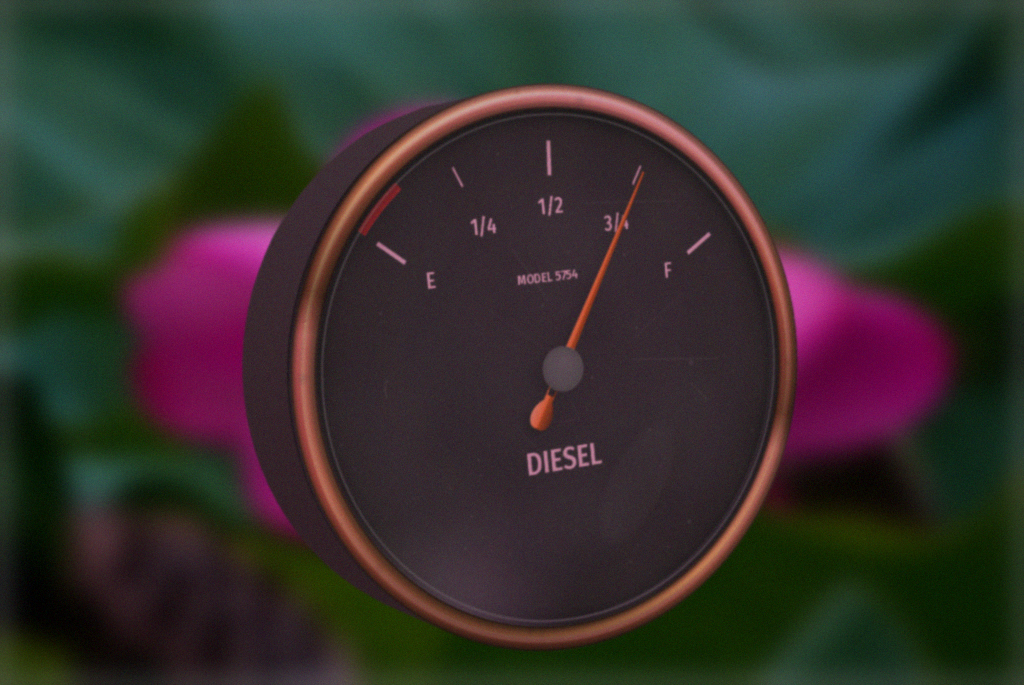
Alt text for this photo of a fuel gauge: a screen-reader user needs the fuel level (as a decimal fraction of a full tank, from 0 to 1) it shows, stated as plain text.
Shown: 0.75
